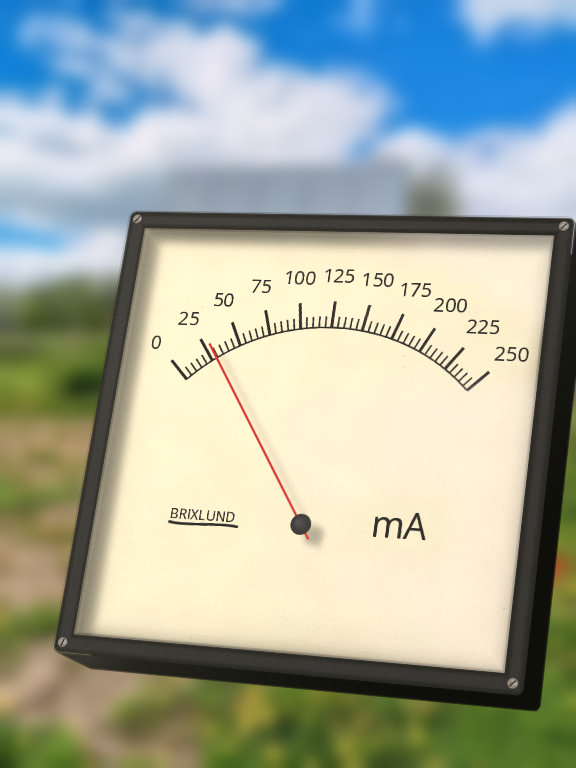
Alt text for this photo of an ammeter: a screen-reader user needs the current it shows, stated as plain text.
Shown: 30 mA
